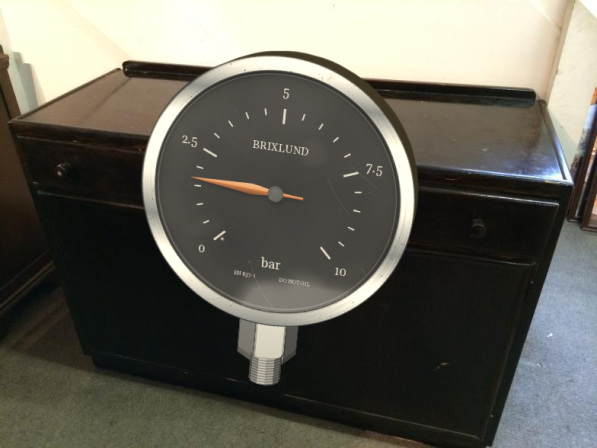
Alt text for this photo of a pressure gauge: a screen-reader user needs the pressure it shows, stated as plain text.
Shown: 1.75 bar
